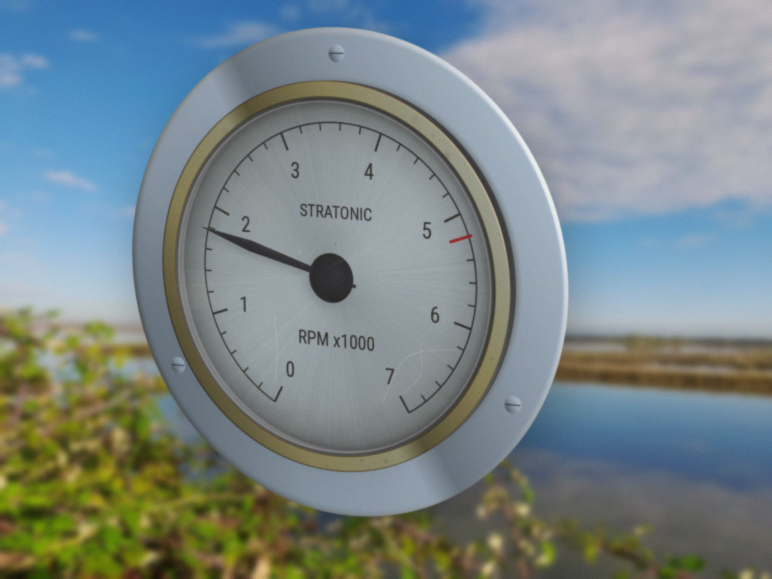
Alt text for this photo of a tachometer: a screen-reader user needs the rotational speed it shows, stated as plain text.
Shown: 1800 rpm
